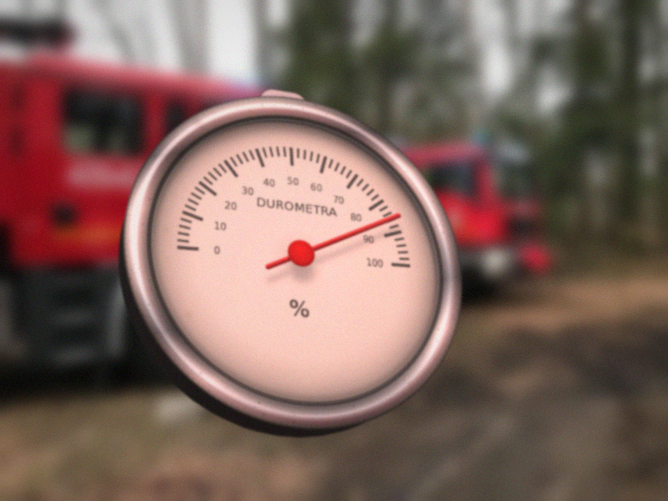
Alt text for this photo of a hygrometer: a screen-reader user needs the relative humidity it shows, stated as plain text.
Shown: 86 %
